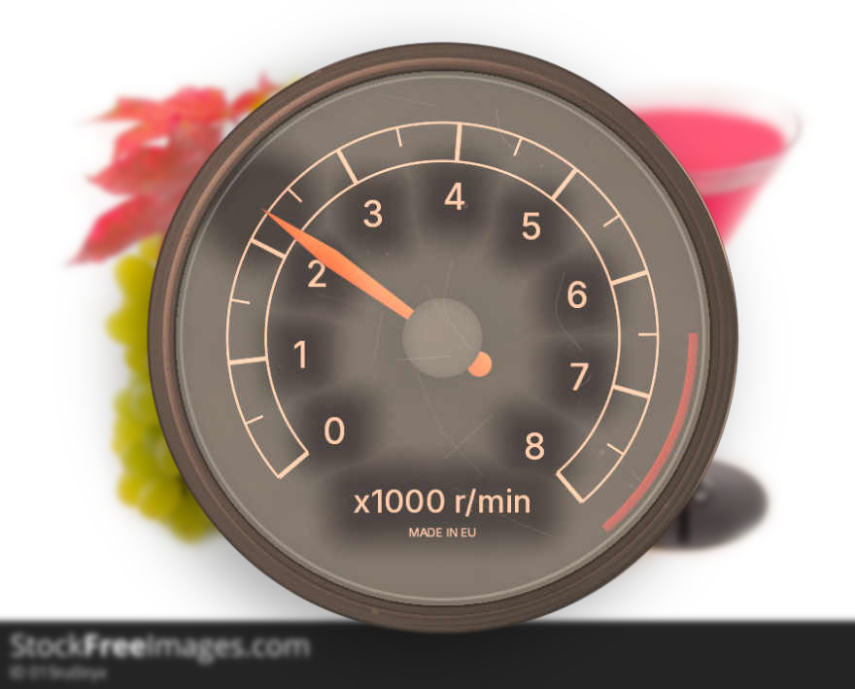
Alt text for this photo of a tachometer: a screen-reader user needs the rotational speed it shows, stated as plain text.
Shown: 2250 rpm
